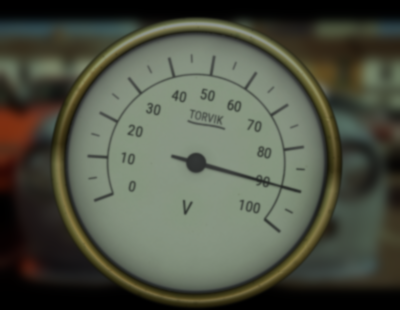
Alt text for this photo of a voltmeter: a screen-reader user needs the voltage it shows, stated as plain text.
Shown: 90 V
